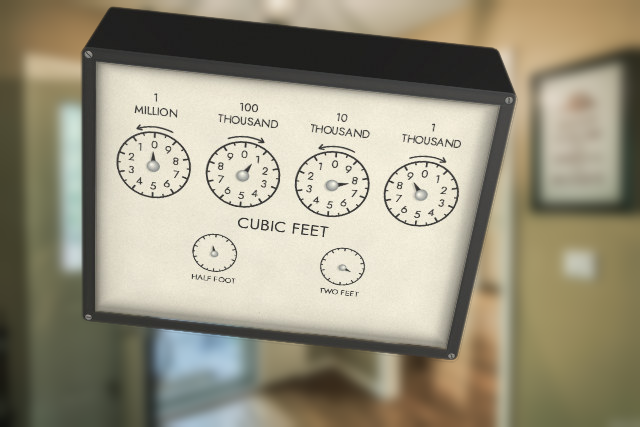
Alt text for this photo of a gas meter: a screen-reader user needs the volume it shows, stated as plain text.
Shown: 7900 ft³
